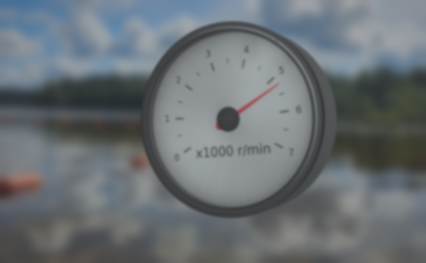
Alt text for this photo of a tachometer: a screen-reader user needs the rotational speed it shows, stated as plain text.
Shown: 5250 rpm
